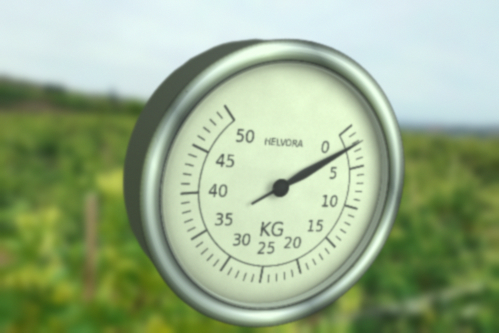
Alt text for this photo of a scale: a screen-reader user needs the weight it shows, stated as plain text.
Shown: 2 kg
